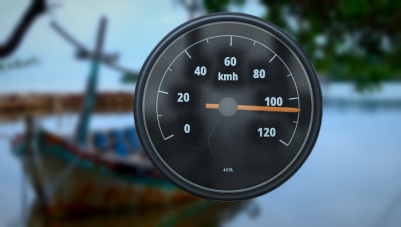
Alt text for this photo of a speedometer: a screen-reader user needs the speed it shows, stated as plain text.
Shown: 105 km/h
